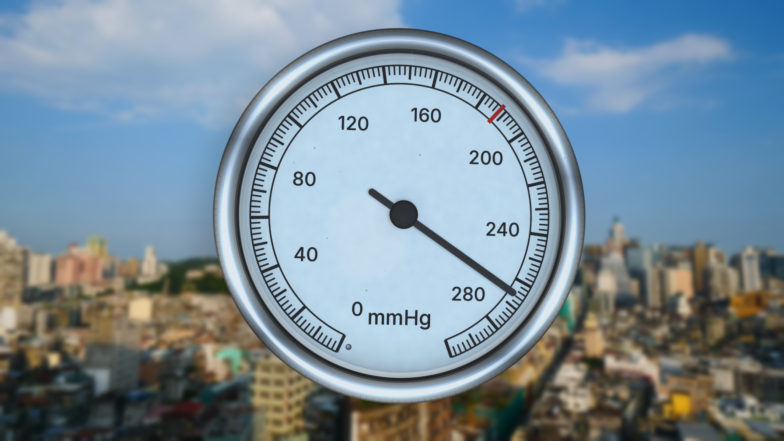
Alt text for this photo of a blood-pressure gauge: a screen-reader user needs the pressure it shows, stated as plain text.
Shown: 266 mmHg
